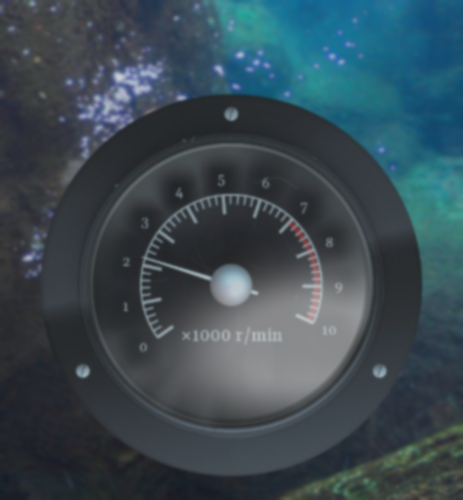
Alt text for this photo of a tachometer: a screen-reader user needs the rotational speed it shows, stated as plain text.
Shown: 2200 rpm
